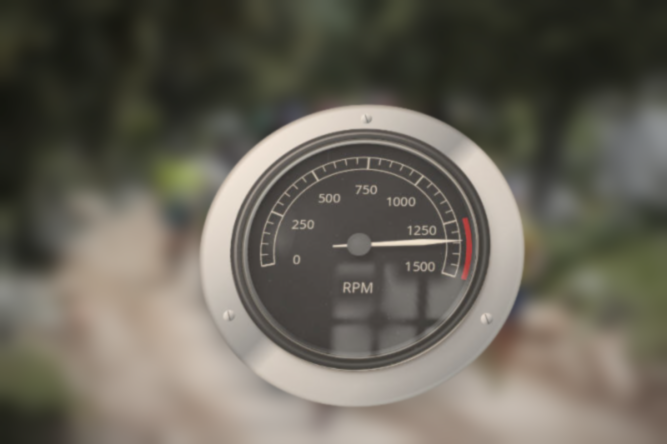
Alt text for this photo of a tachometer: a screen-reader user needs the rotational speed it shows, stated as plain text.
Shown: 1350 rpm
